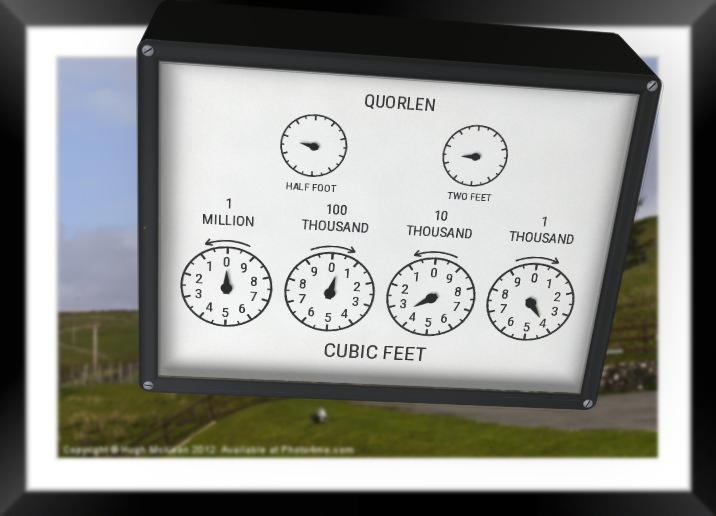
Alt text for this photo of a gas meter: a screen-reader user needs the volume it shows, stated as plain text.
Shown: 3400 ft³
